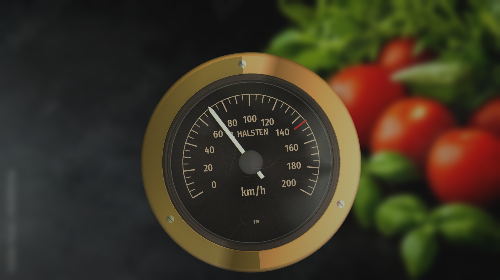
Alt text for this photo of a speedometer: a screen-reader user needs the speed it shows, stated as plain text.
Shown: 70 km/h
